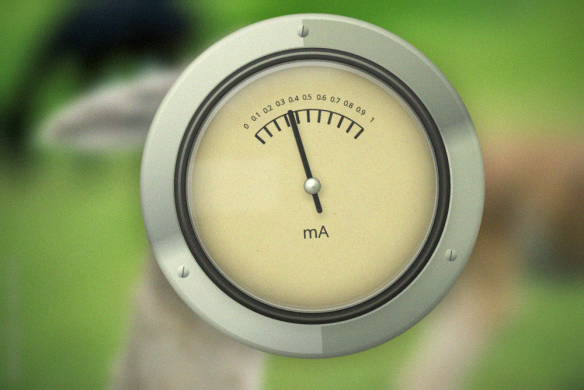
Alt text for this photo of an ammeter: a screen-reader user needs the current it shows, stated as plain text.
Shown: 0.35 mA
